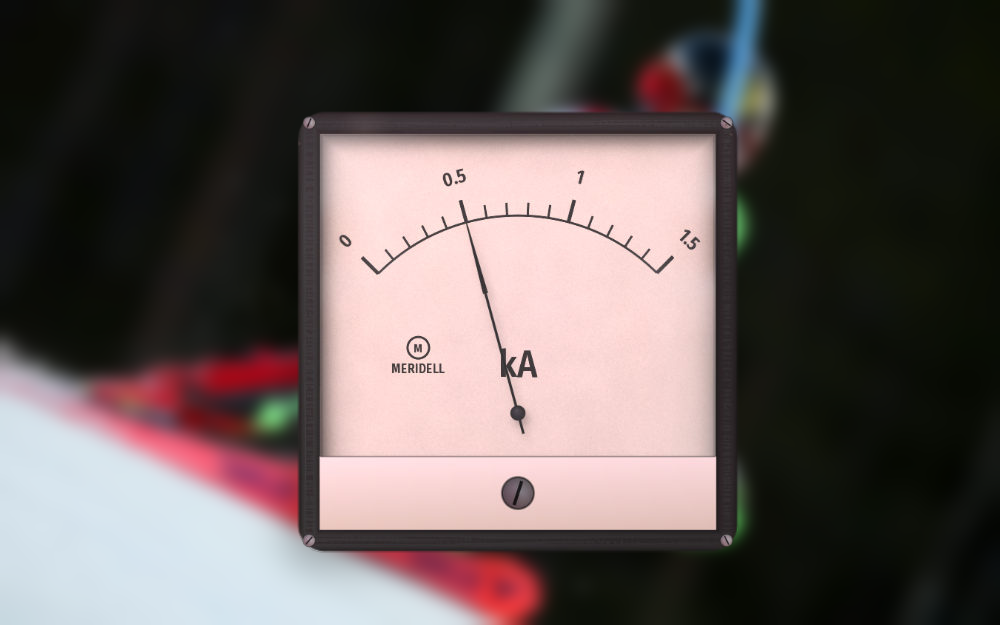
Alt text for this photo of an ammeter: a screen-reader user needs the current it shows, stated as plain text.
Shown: 0.5 kA
